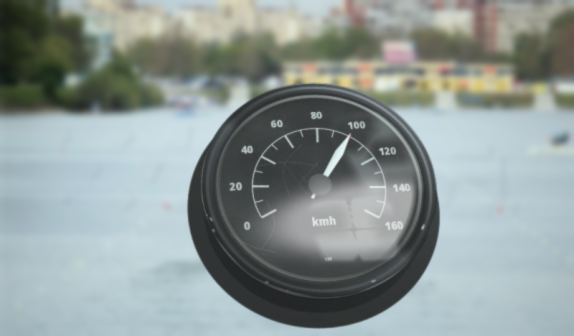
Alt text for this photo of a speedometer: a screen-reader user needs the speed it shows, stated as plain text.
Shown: 100 km/h
